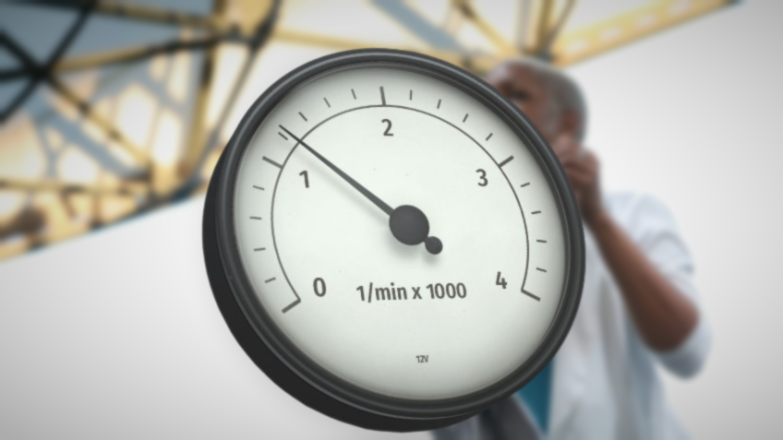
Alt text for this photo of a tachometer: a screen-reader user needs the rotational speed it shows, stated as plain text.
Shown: 1200 rpm
